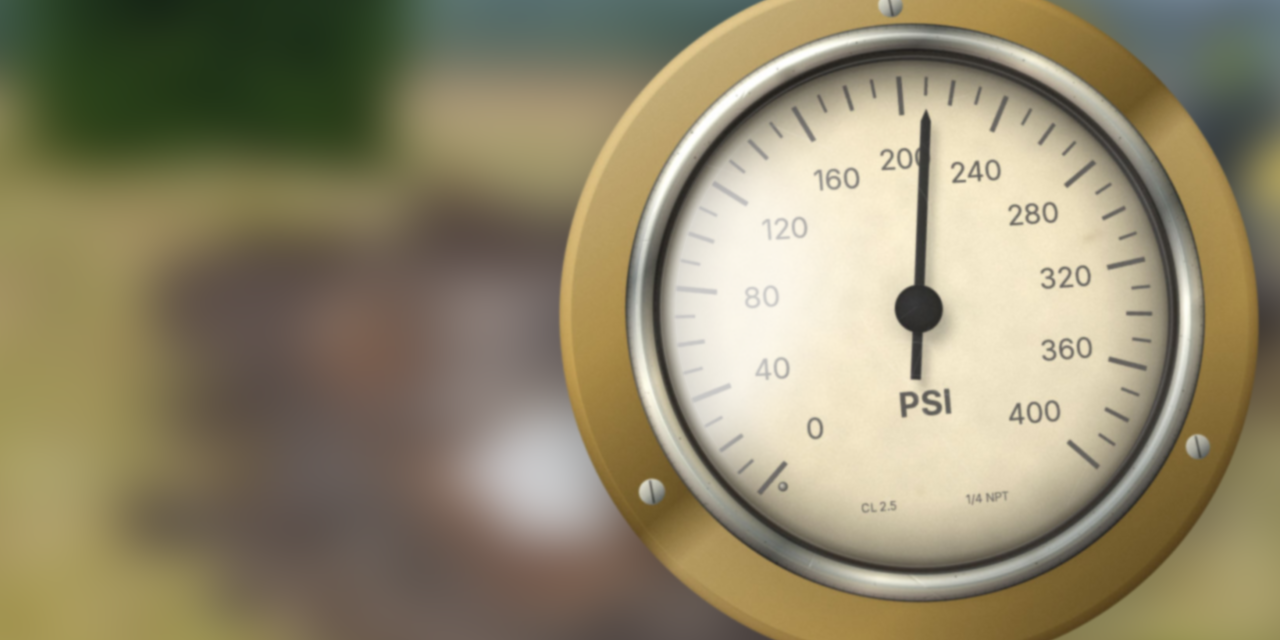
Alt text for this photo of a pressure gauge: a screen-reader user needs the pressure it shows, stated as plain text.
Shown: 210 psi
